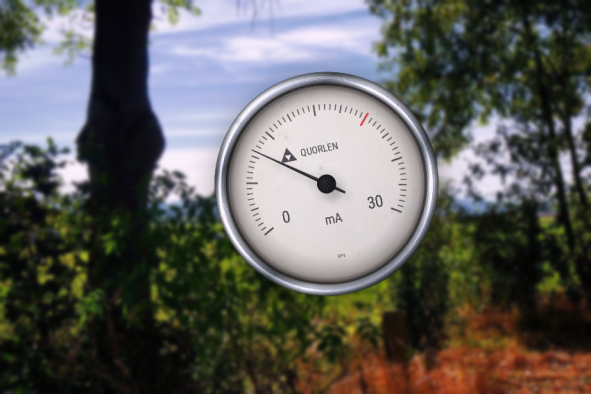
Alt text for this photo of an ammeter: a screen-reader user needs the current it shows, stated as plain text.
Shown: 8 mA
